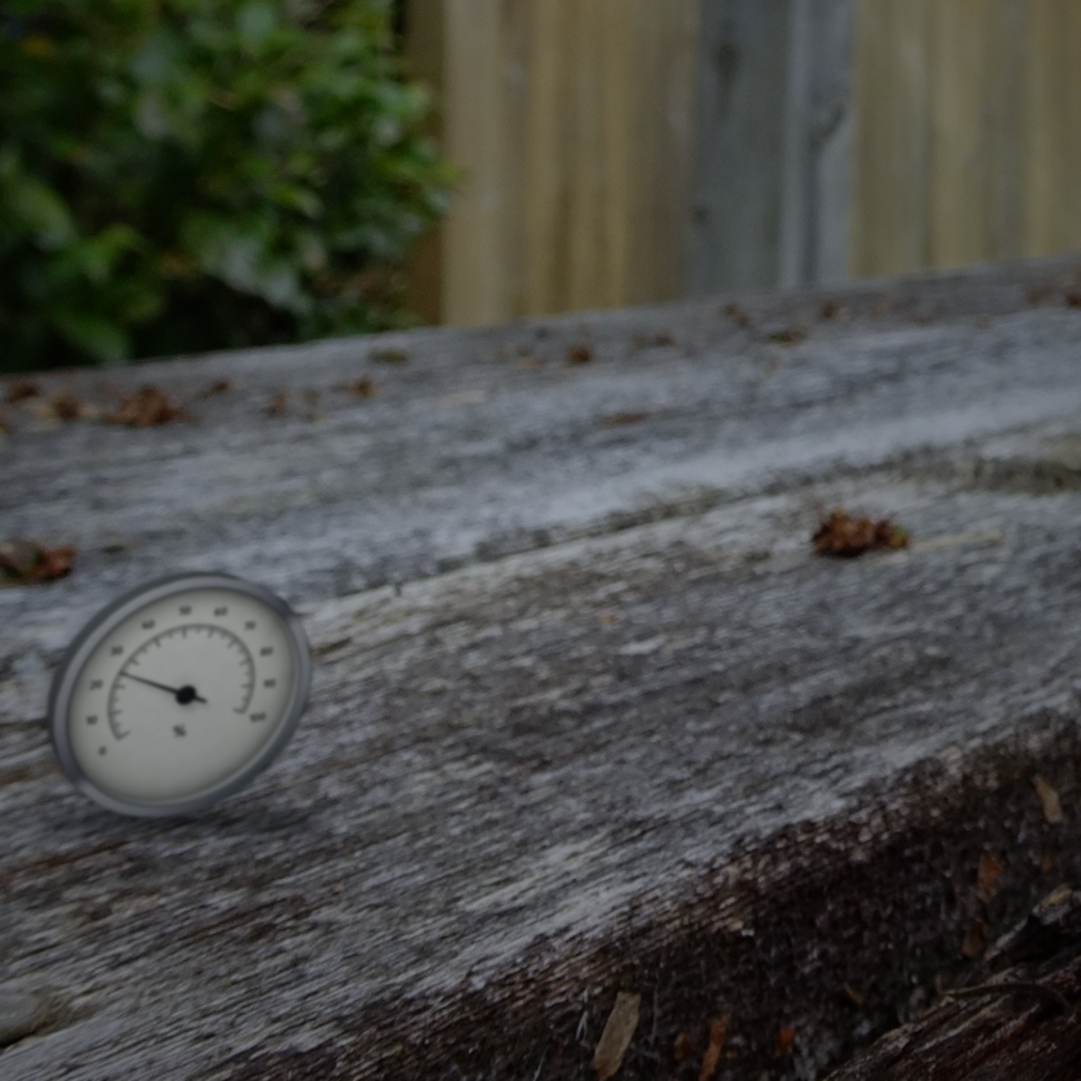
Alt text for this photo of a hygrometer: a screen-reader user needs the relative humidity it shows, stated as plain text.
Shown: 25 %
